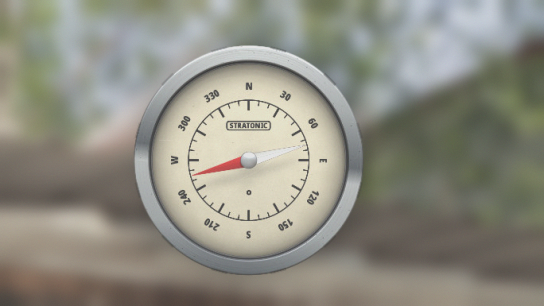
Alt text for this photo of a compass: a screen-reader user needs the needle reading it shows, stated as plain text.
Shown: 255 °
